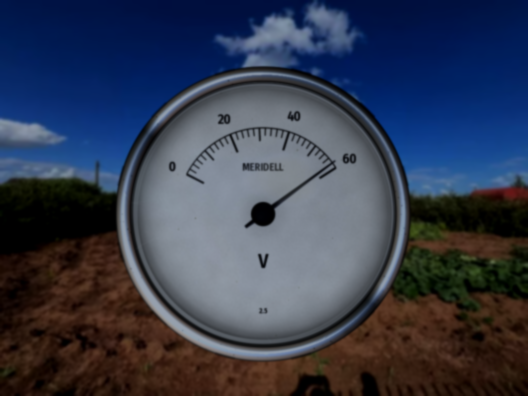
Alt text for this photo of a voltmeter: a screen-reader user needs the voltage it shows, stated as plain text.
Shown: 58 V
